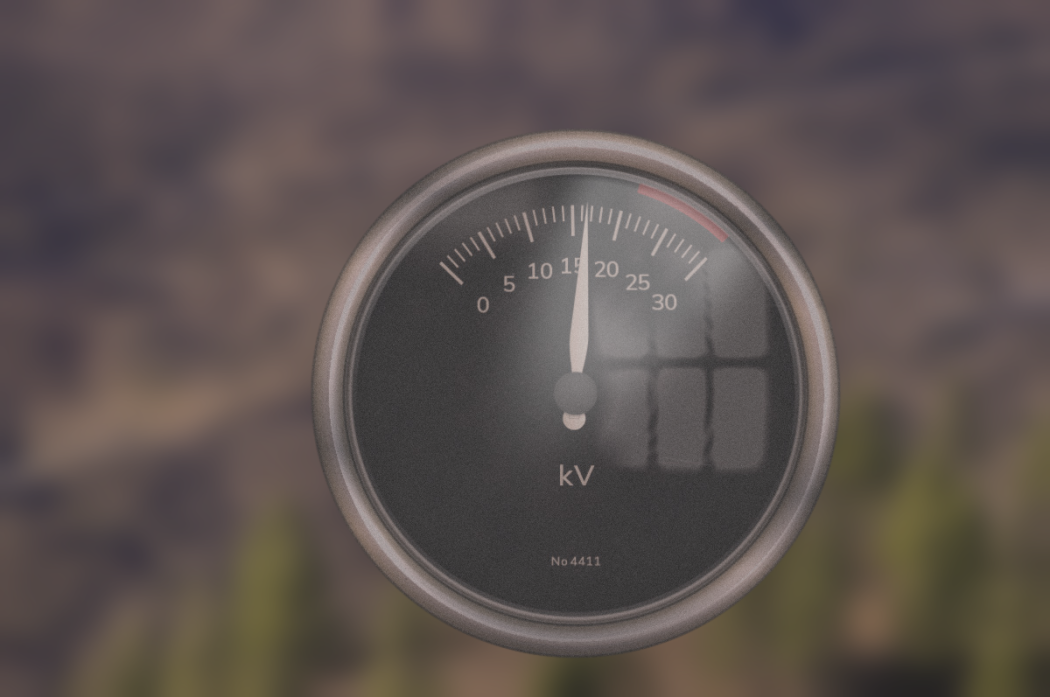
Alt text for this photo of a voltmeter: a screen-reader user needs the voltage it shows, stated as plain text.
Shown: 16.5 kV
